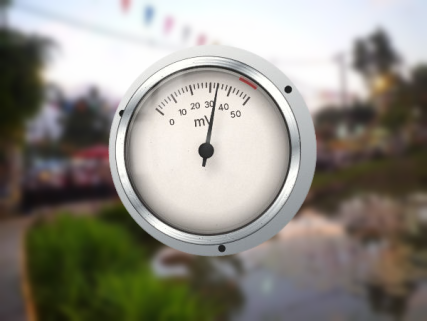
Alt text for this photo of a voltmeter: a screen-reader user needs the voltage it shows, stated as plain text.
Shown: 34 mV
